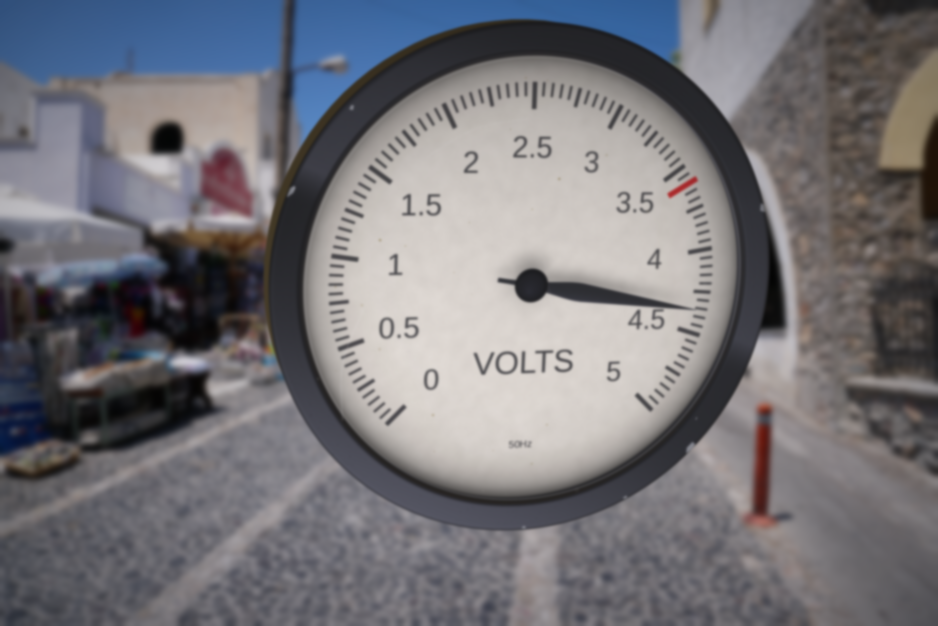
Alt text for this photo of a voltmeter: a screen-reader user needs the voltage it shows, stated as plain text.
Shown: 4.35 V
